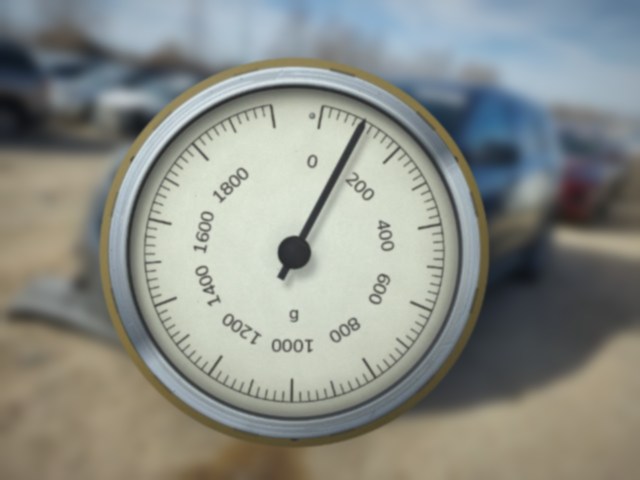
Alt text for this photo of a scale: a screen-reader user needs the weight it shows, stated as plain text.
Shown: 100 g
